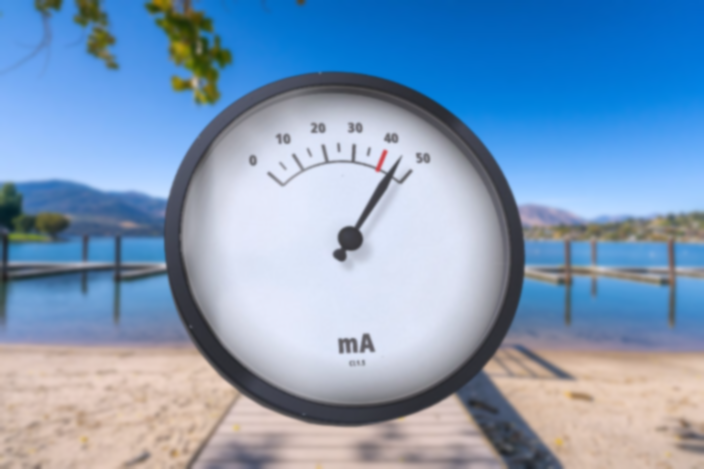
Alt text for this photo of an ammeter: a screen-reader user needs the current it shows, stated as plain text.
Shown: 45 mA
